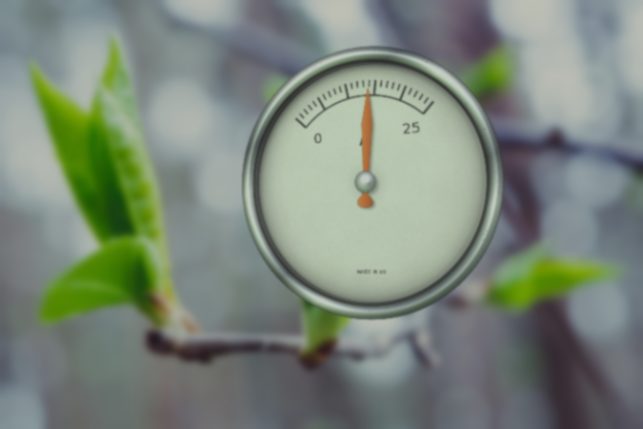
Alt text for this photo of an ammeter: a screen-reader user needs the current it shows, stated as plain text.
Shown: 14 A
